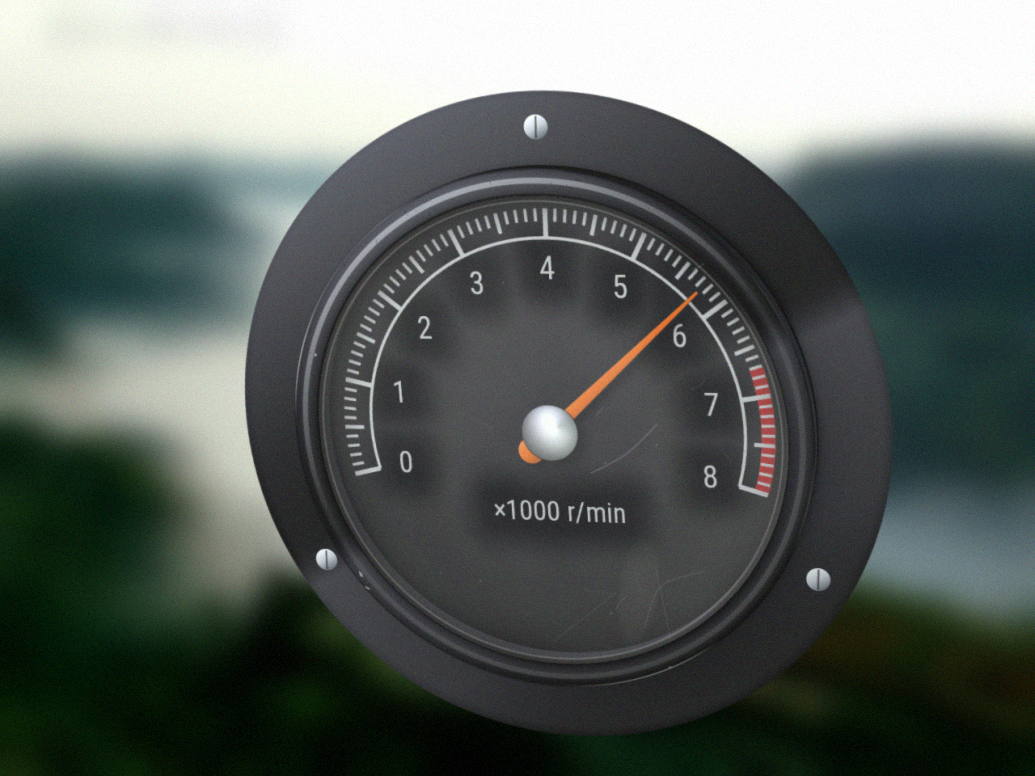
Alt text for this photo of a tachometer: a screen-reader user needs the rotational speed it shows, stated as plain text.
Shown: 5750 rpm
